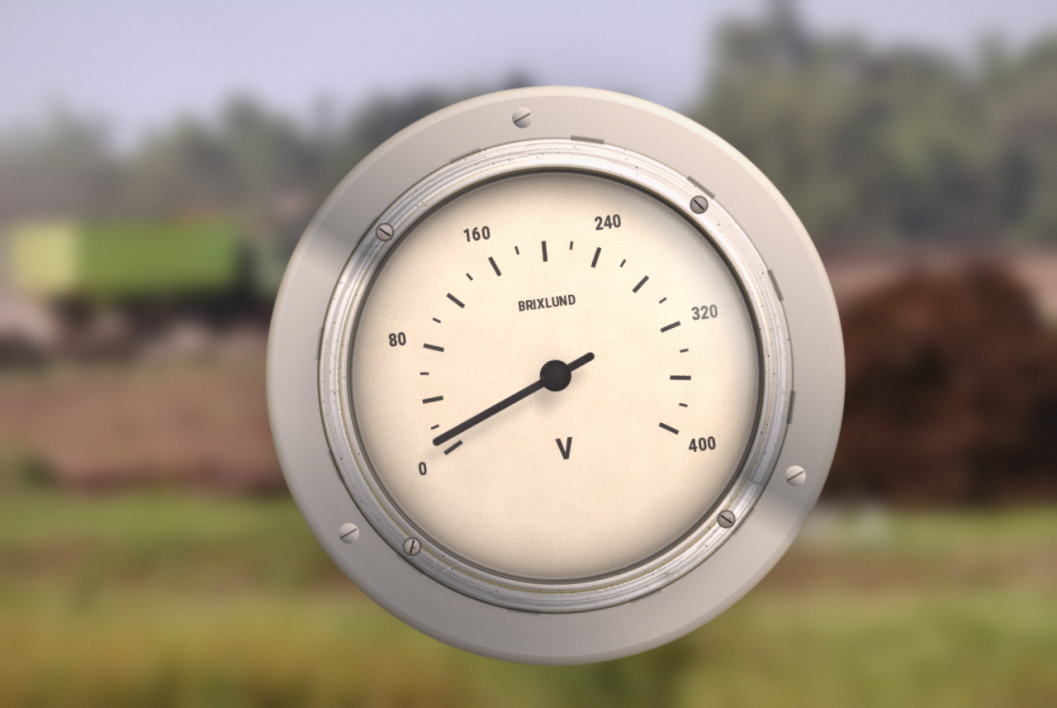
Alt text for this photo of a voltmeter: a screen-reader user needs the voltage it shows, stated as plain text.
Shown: 10 V
